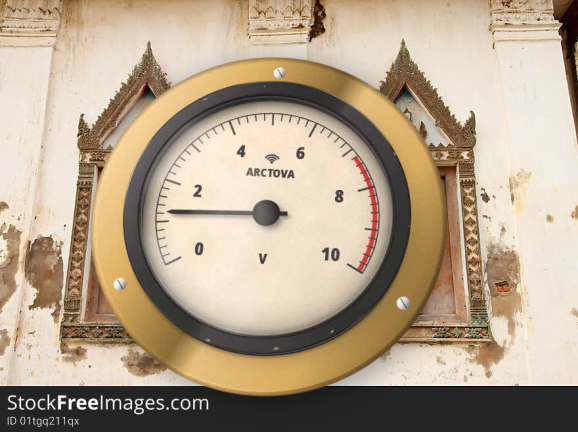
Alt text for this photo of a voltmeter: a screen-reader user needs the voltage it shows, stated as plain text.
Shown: 1.2 V
